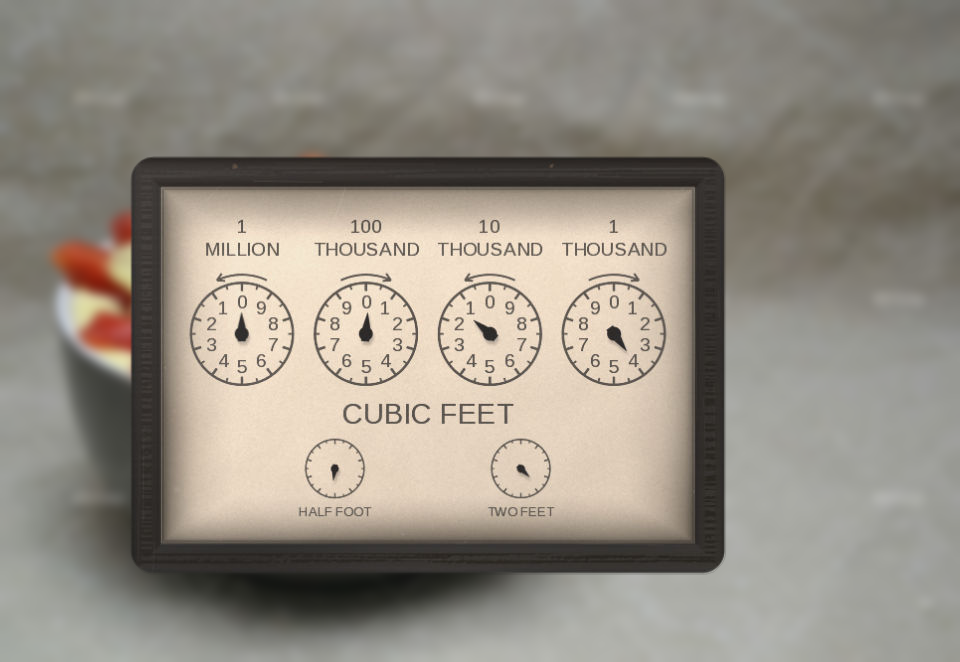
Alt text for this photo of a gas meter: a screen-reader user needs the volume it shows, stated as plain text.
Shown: 1400 ft³
